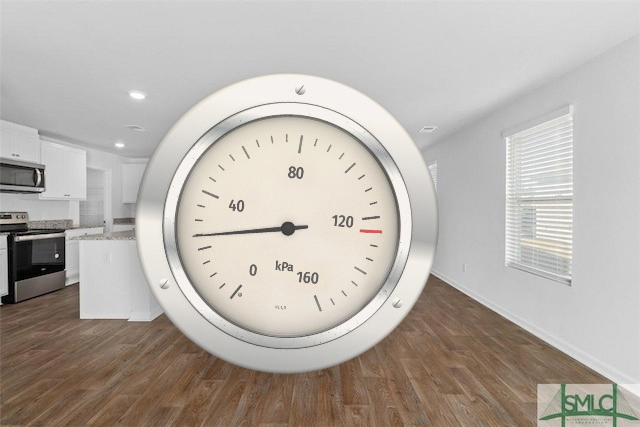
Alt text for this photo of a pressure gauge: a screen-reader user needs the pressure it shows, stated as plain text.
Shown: 25 kPa
